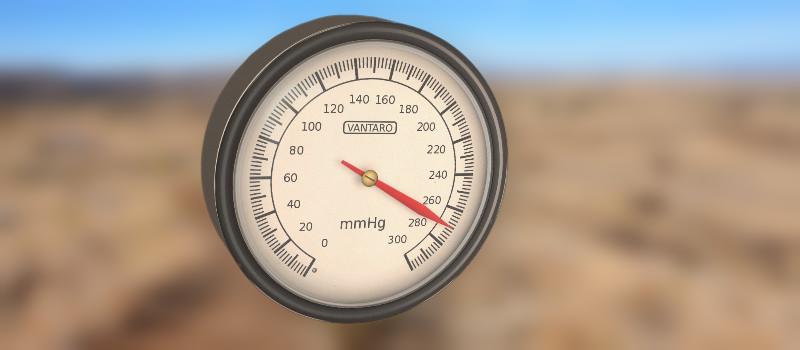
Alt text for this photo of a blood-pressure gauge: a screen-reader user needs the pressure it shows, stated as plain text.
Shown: 270 mmHg
